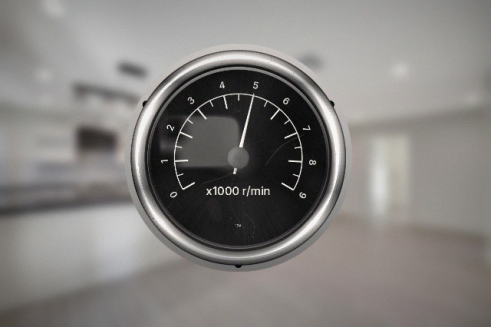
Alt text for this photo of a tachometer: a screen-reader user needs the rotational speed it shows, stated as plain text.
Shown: 5000 rpm
